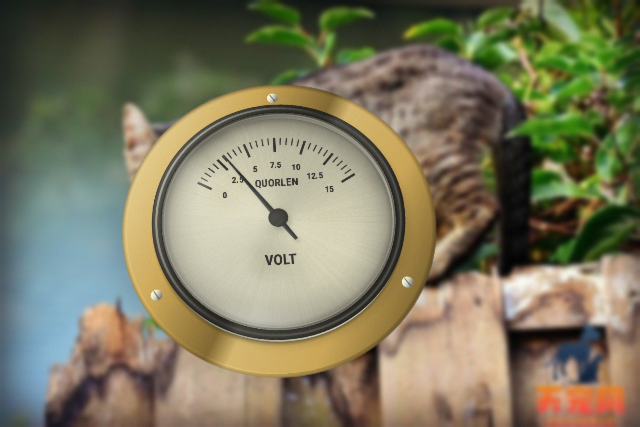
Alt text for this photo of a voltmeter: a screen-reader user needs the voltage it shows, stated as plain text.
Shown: 3 V
